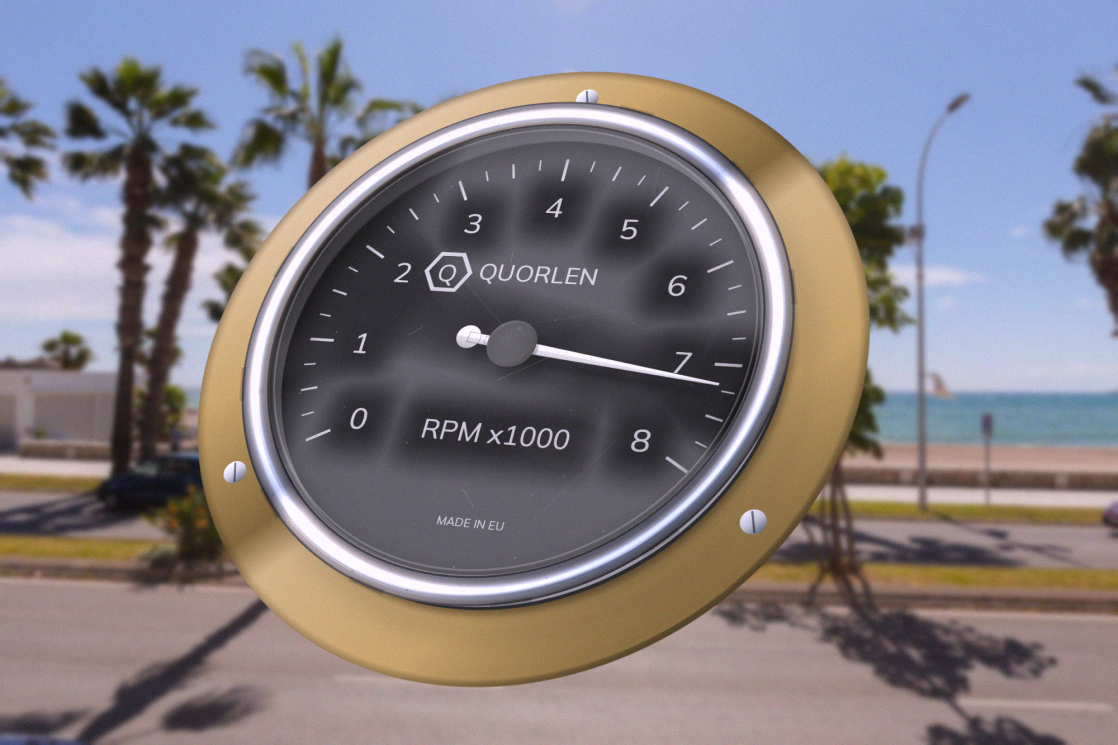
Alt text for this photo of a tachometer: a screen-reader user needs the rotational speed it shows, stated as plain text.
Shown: 7250 rpm
